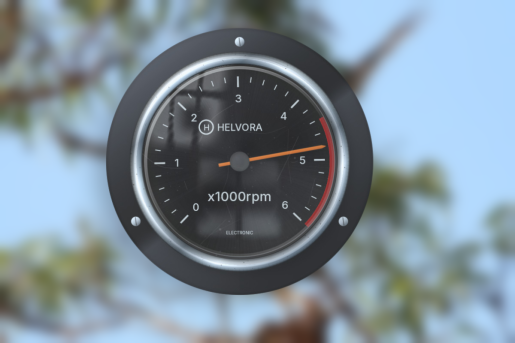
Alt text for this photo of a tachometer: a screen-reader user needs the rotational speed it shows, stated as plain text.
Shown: 4800 rpm
